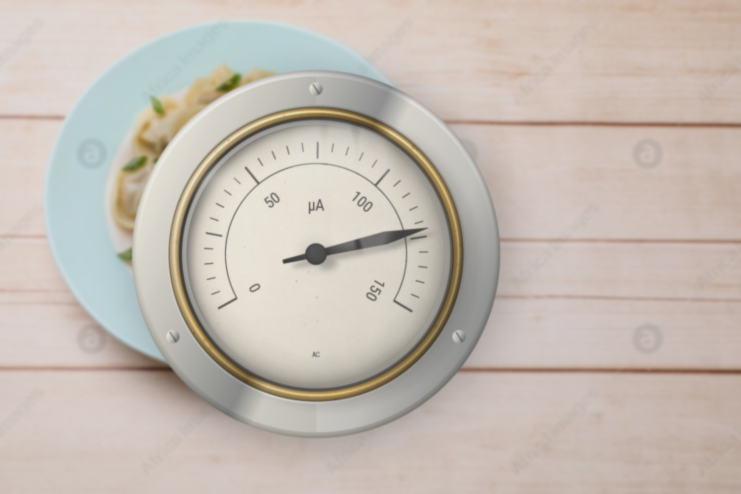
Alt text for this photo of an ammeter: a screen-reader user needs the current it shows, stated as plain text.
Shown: 122.5 µA
